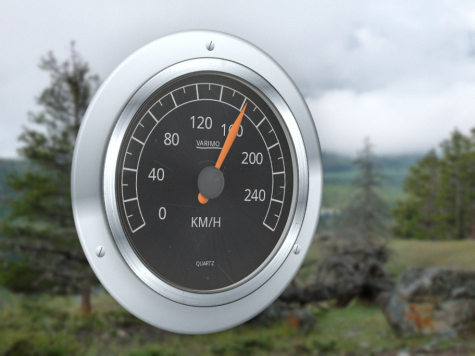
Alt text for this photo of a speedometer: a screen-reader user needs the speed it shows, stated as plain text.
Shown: 160 km/h
